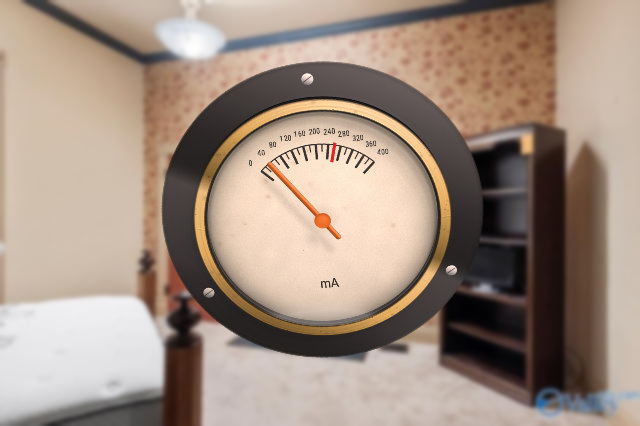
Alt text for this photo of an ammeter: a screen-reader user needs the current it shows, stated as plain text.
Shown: 40 mA
